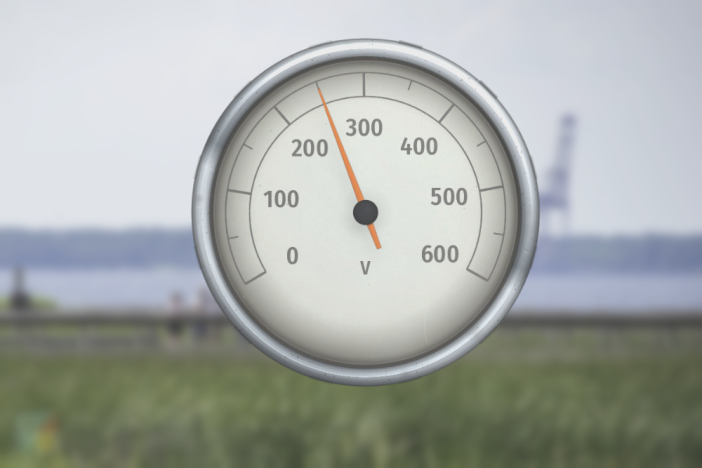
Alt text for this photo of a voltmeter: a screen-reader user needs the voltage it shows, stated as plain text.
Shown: 250 V
